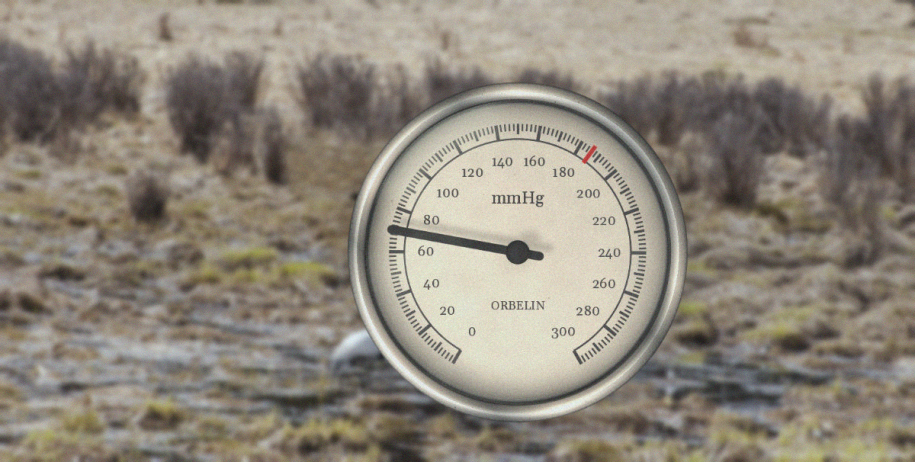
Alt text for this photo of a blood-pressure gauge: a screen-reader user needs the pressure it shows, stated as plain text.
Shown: 70 mmHg
